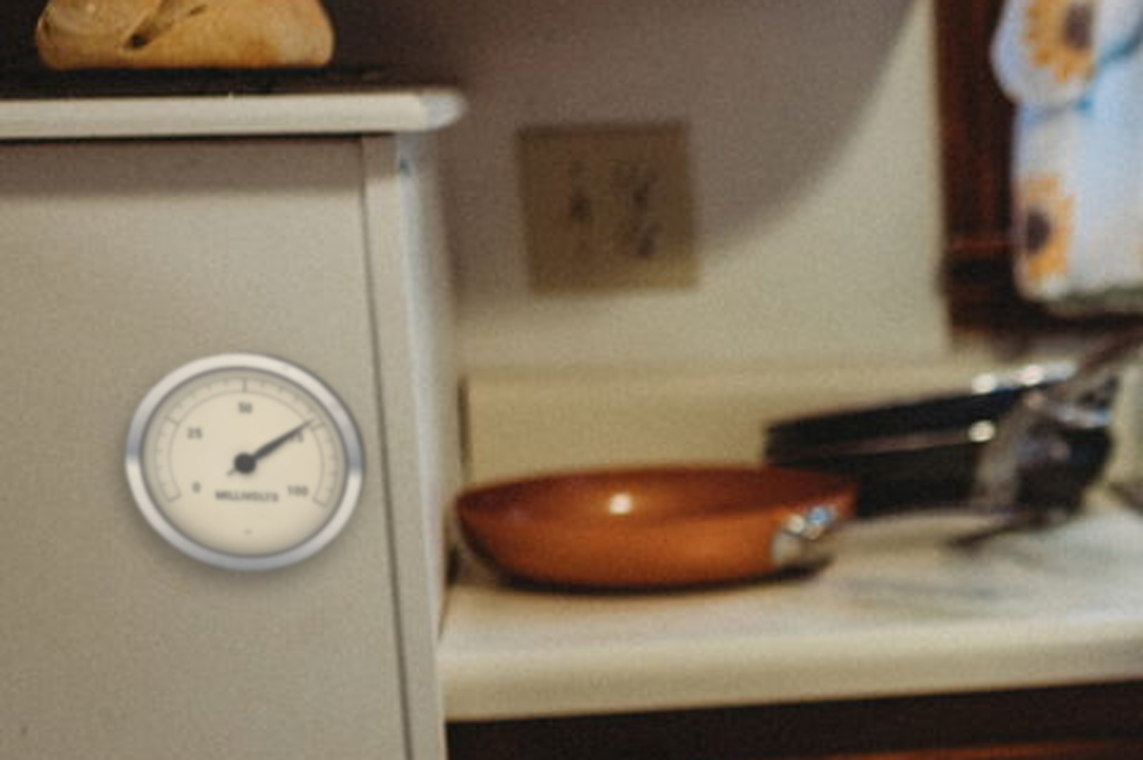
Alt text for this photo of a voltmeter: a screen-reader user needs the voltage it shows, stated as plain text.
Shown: 72.5 mV
